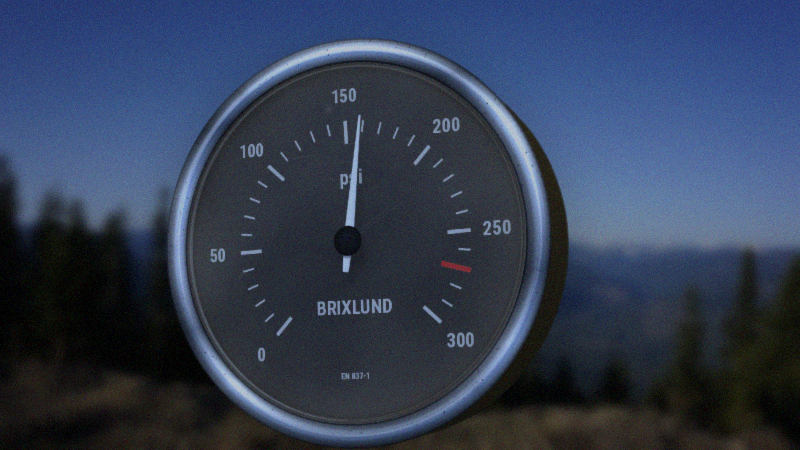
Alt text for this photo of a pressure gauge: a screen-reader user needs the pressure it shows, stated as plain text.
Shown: 160 psi
